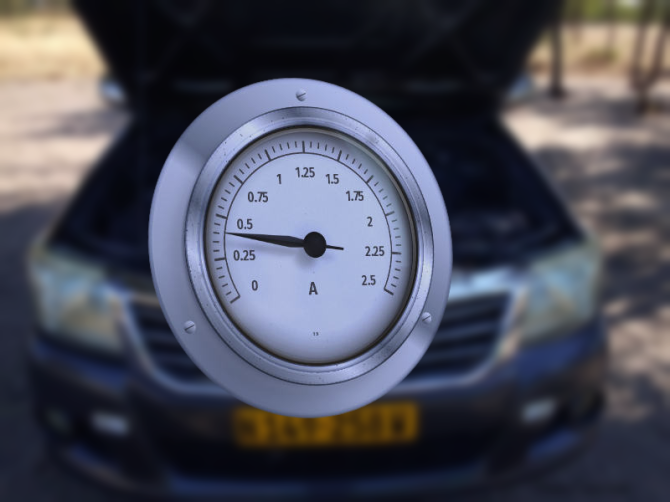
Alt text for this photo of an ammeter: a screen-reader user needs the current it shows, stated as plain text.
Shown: 0.4 A
